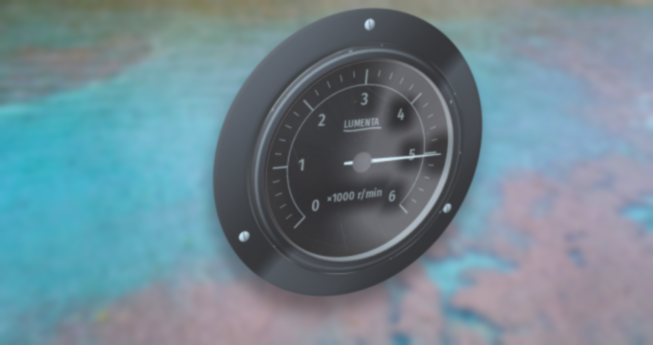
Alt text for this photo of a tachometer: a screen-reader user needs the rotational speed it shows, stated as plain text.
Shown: 5000 rpm
